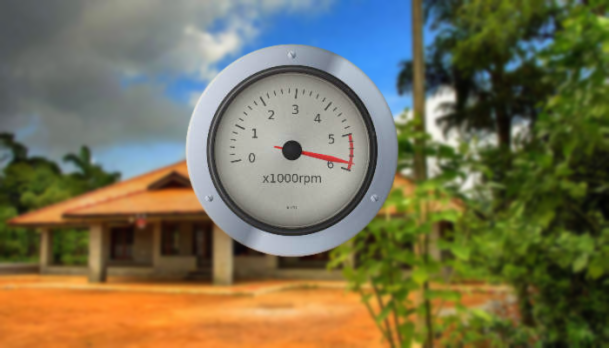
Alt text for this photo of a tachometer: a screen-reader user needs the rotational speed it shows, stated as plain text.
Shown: 5800 rpm
